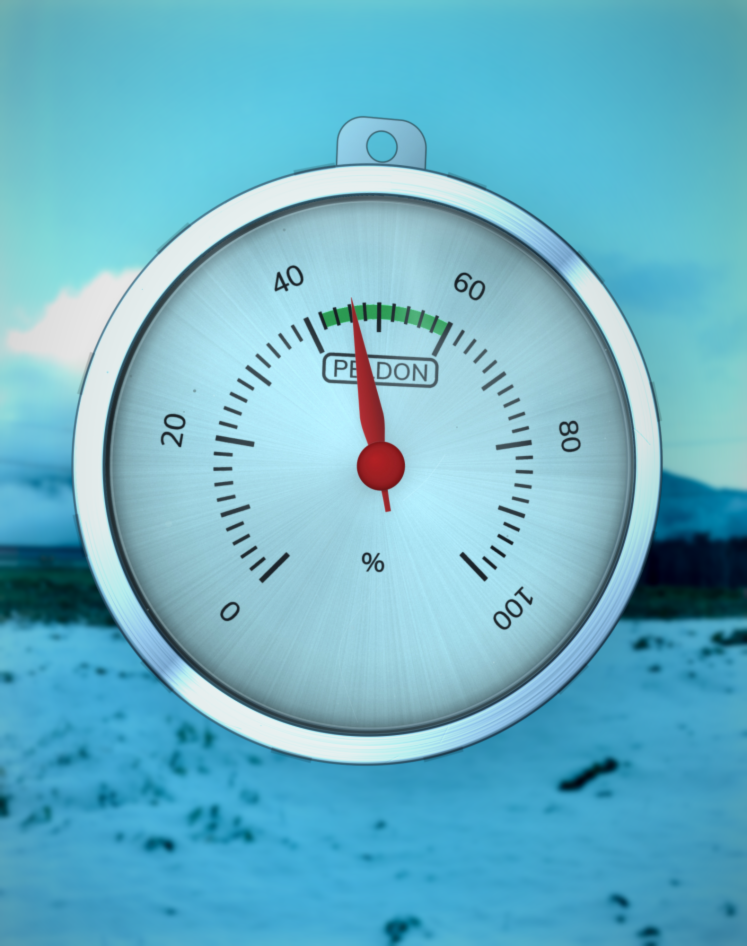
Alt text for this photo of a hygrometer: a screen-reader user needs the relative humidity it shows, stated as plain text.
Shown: 46 %
